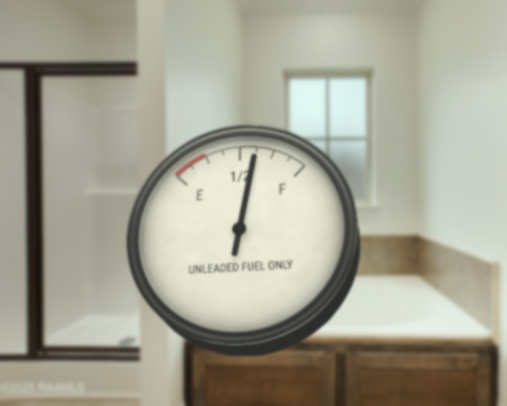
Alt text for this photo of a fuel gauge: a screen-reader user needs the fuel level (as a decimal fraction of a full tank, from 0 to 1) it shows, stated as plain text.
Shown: 0.625
